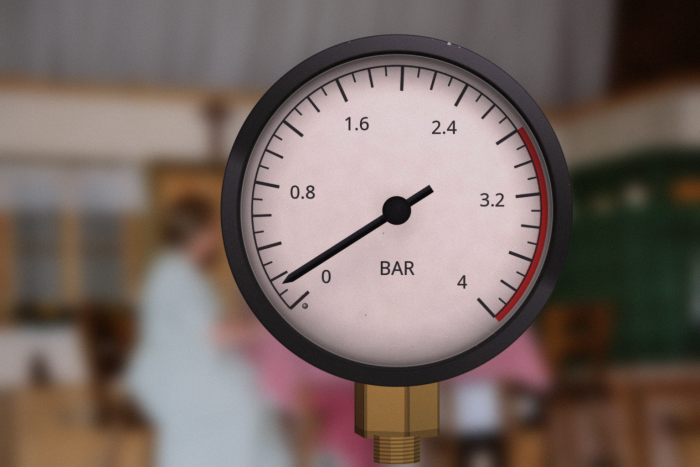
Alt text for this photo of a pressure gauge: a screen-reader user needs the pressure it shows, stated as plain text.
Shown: 0.15 bar
